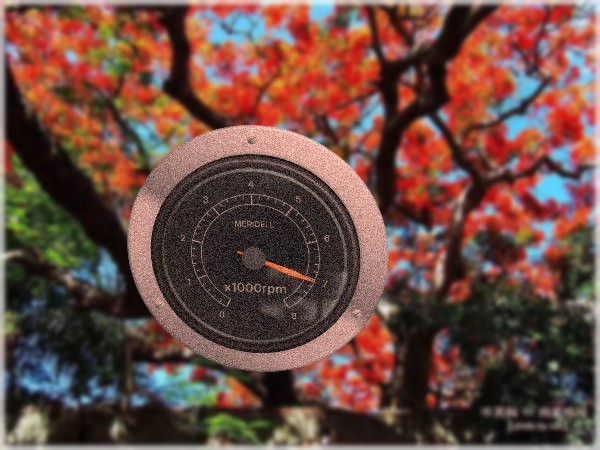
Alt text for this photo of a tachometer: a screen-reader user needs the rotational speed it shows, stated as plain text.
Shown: 7000 rpm
